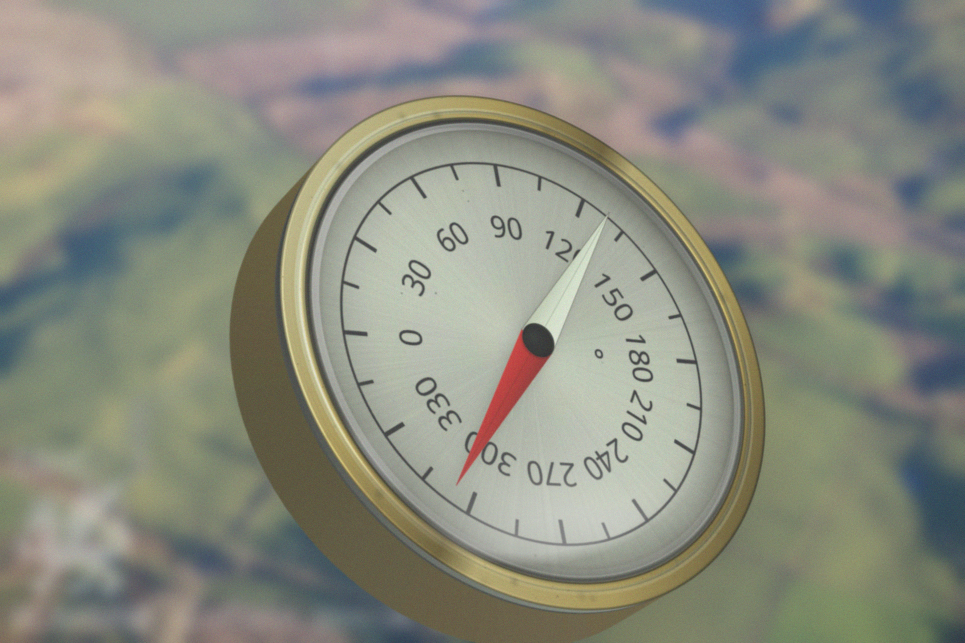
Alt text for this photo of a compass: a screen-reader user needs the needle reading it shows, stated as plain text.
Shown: 307.5 °
